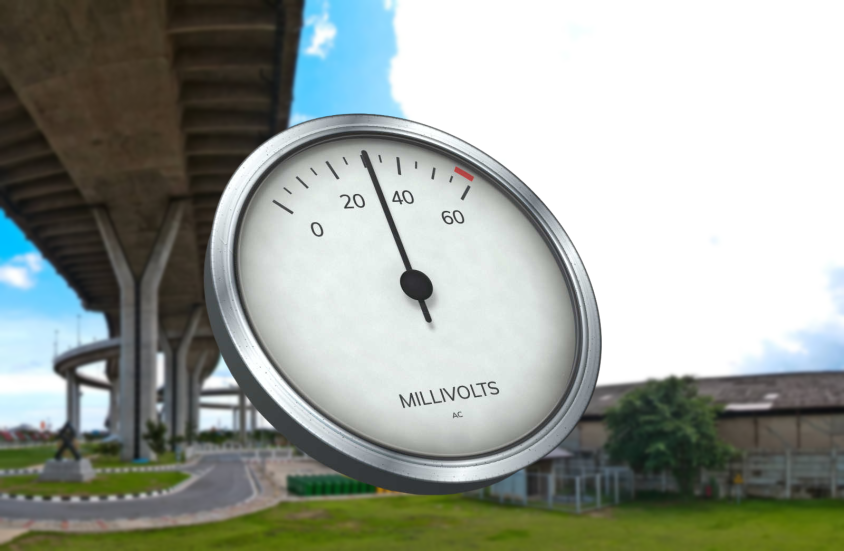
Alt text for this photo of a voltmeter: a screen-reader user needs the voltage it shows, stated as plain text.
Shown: 30 mV
